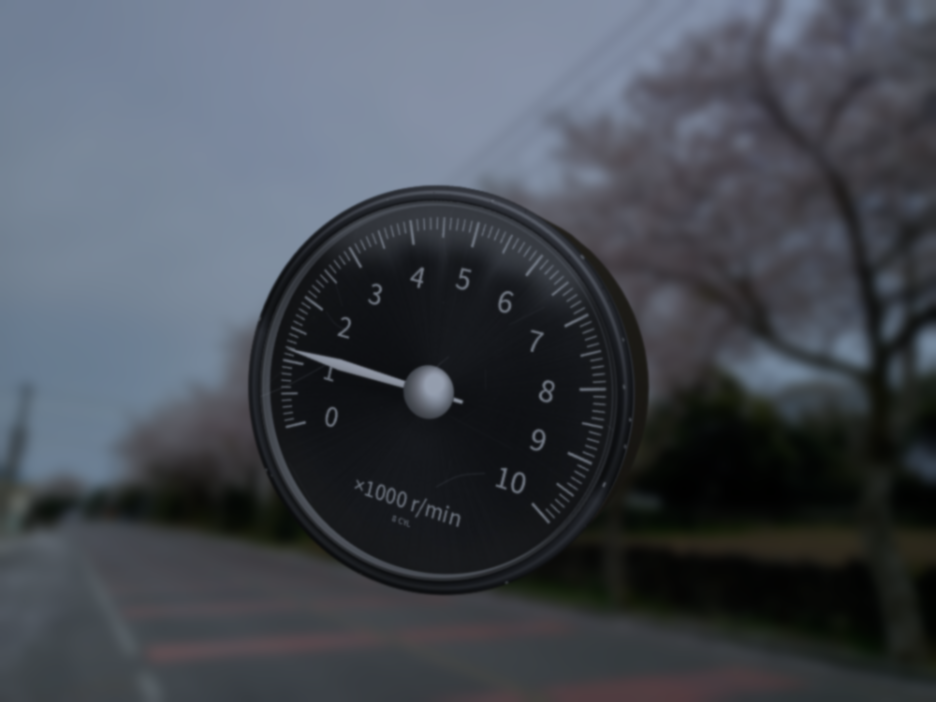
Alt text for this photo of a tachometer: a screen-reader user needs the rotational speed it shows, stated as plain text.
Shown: 1200 rpm
